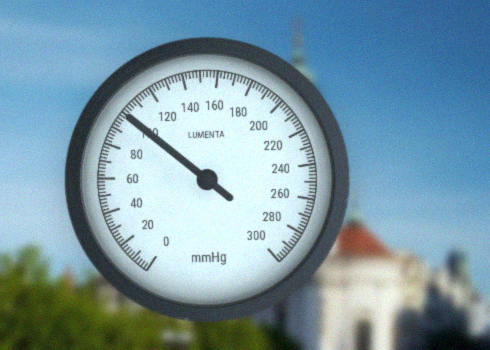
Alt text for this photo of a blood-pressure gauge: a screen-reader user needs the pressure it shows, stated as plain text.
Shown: 100 mmHg
